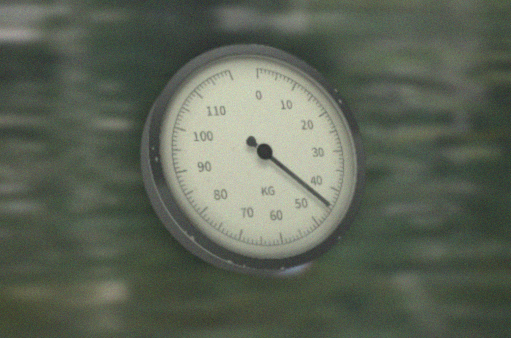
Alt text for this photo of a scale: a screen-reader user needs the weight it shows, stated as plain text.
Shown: 45 kg
